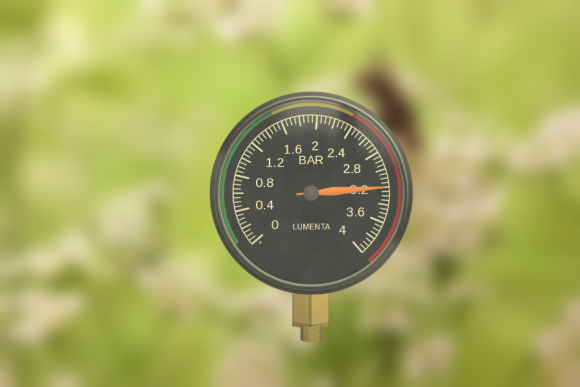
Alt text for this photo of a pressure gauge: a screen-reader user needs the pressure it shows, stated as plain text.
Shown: 3.2 bar
